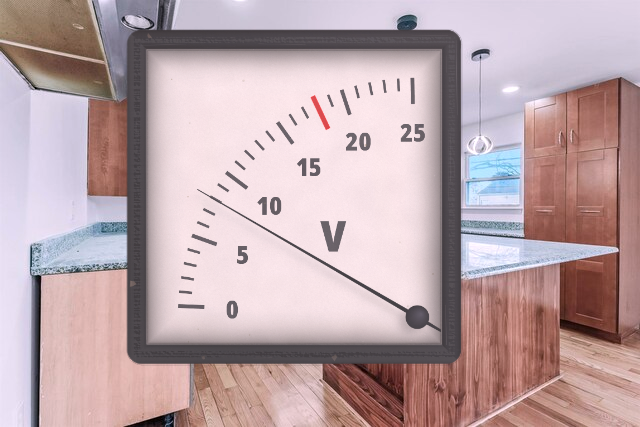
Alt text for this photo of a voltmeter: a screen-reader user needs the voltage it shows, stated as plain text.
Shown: 8 V
